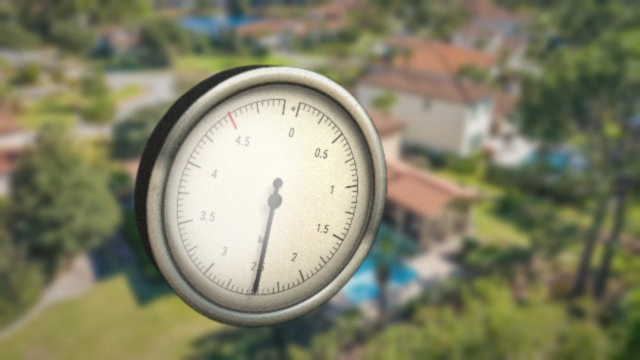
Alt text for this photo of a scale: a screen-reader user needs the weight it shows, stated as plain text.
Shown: 2.5 kg
